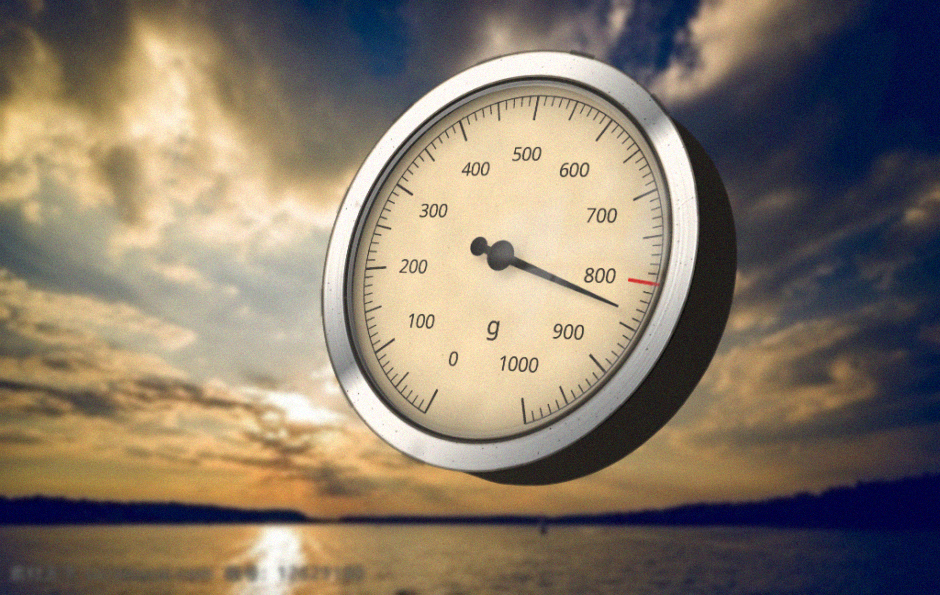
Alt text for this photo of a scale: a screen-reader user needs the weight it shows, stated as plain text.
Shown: 835 g
